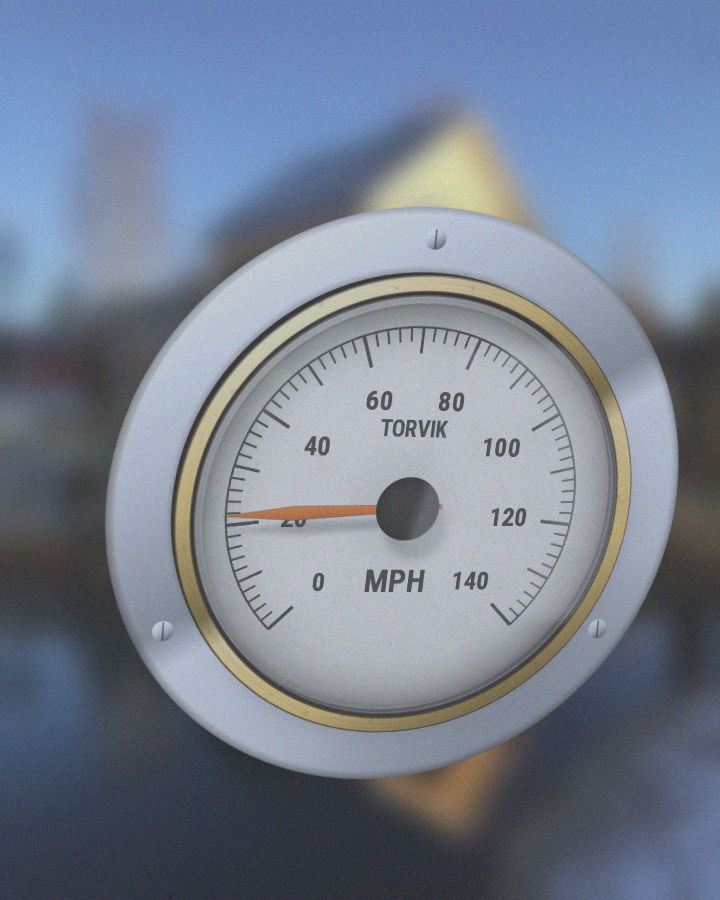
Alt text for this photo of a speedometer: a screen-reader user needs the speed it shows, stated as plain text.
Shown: 22 mph
